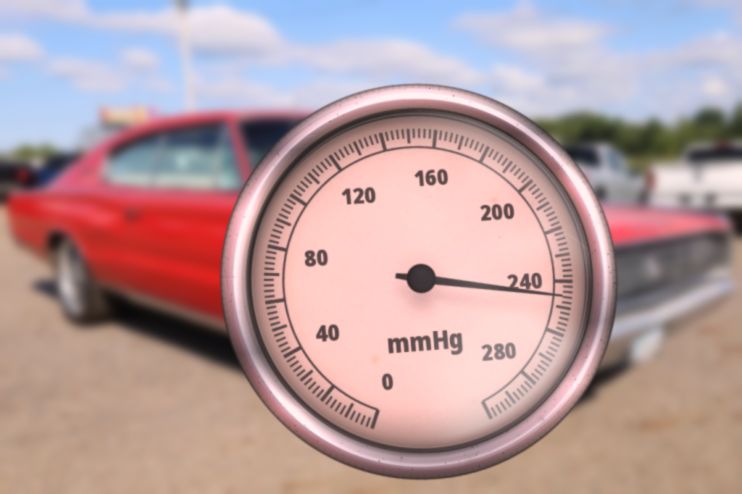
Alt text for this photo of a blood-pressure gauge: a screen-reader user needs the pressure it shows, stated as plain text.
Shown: 246 mmHg
